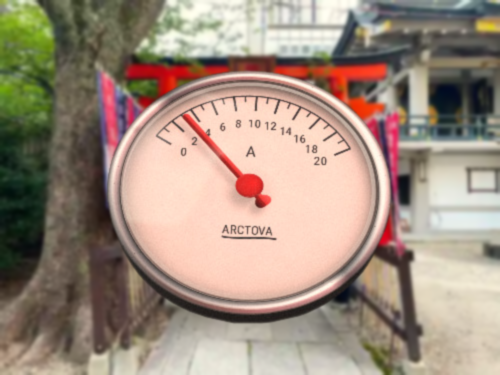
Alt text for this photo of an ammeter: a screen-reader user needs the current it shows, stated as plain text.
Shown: 3 A
